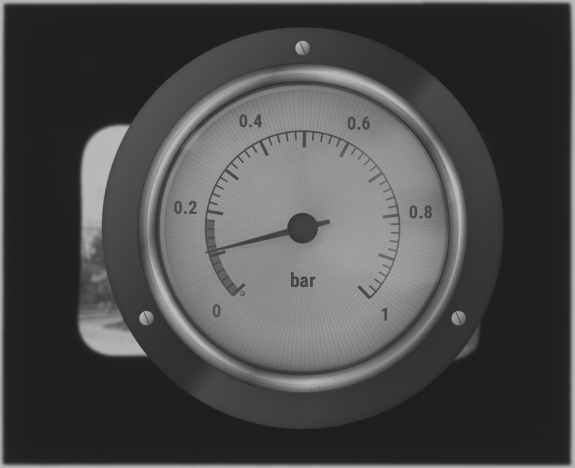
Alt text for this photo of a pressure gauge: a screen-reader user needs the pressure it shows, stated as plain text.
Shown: 0.11 bar
